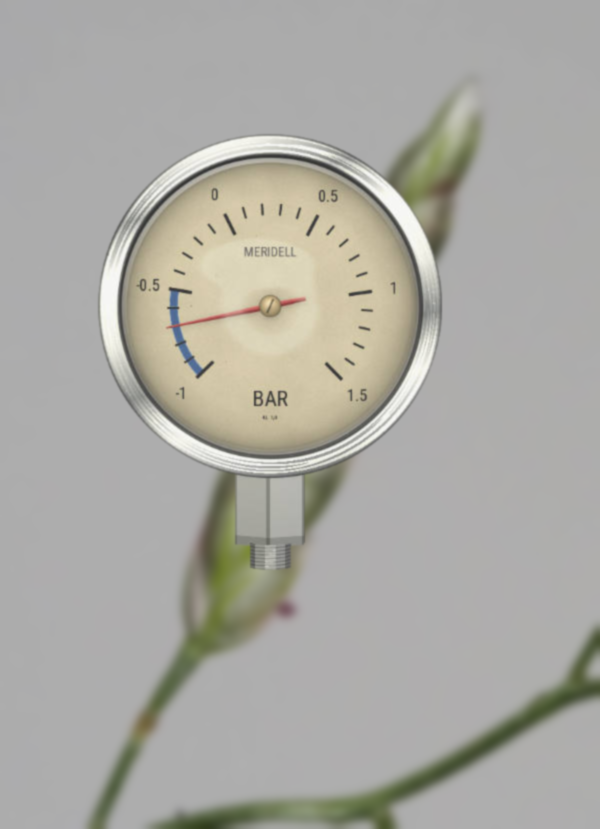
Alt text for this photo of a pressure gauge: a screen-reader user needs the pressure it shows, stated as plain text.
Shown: -0.7 bar
